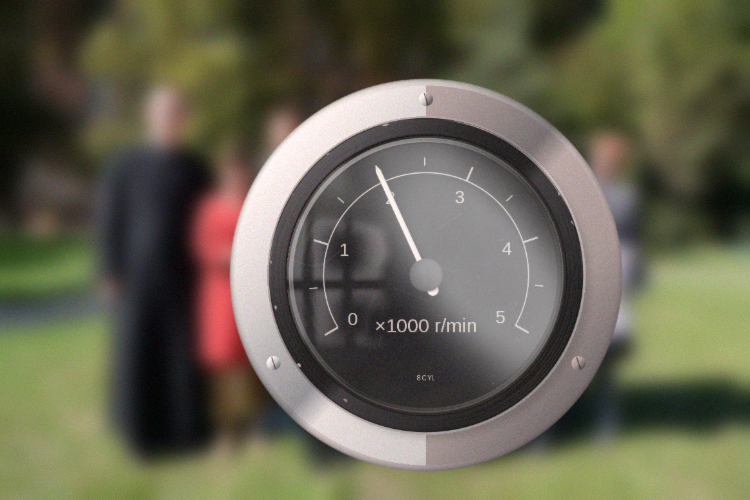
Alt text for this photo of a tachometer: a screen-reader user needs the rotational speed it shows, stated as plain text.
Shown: 2000 rpm
